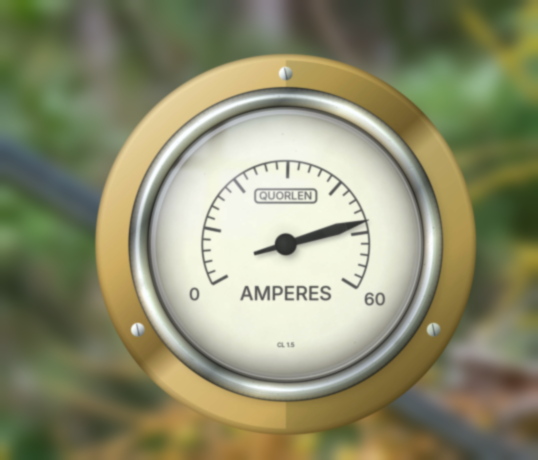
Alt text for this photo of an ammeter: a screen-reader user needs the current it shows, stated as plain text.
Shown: 48 A
